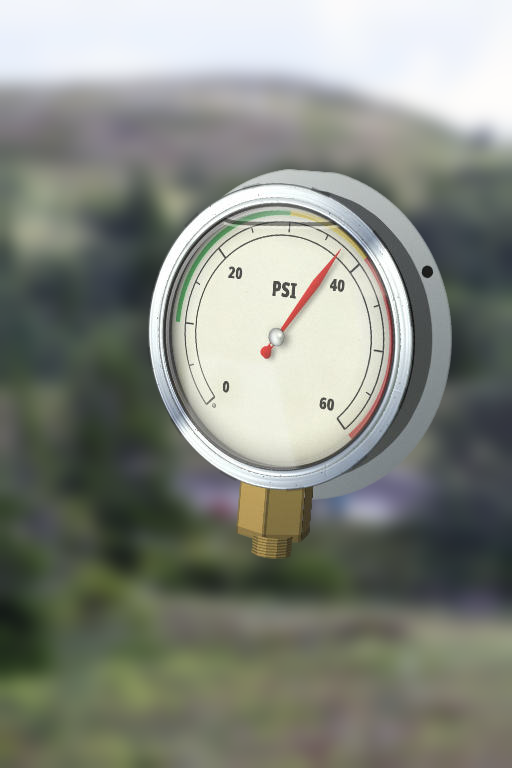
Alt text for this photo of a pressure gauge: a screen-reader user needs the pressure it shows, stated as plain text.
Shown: 37.5 psi
